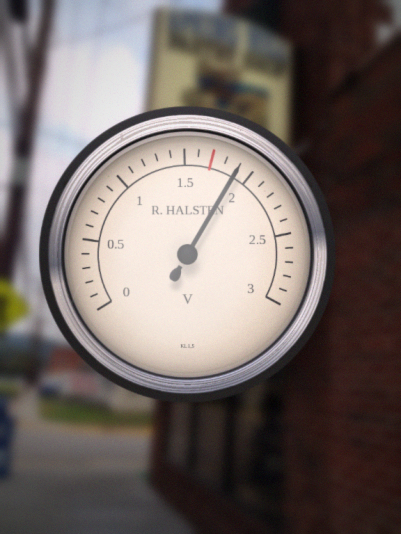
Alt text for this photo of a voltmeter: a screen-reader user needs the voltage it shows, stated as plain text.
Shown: 1.9 V
